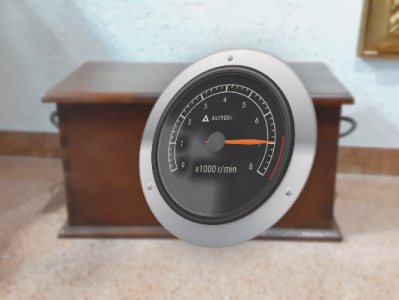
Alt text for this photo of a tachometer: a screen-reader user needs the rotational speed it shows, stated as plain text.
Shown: 7000 rpm
